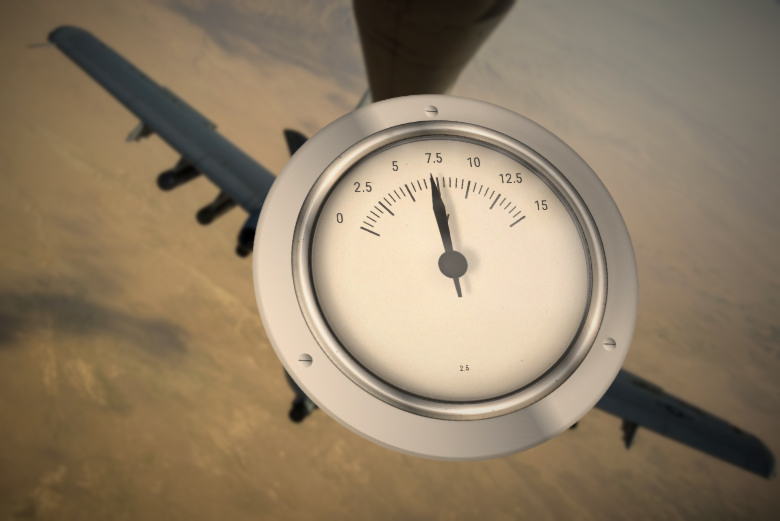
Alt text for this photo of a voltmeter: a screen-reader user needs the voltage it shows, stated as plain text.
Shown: 7 V
